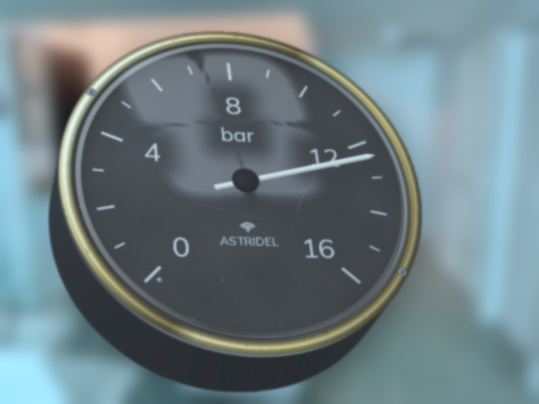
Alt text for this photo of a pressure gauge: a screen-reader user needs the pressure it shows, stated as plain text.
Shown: 12.5 bar
